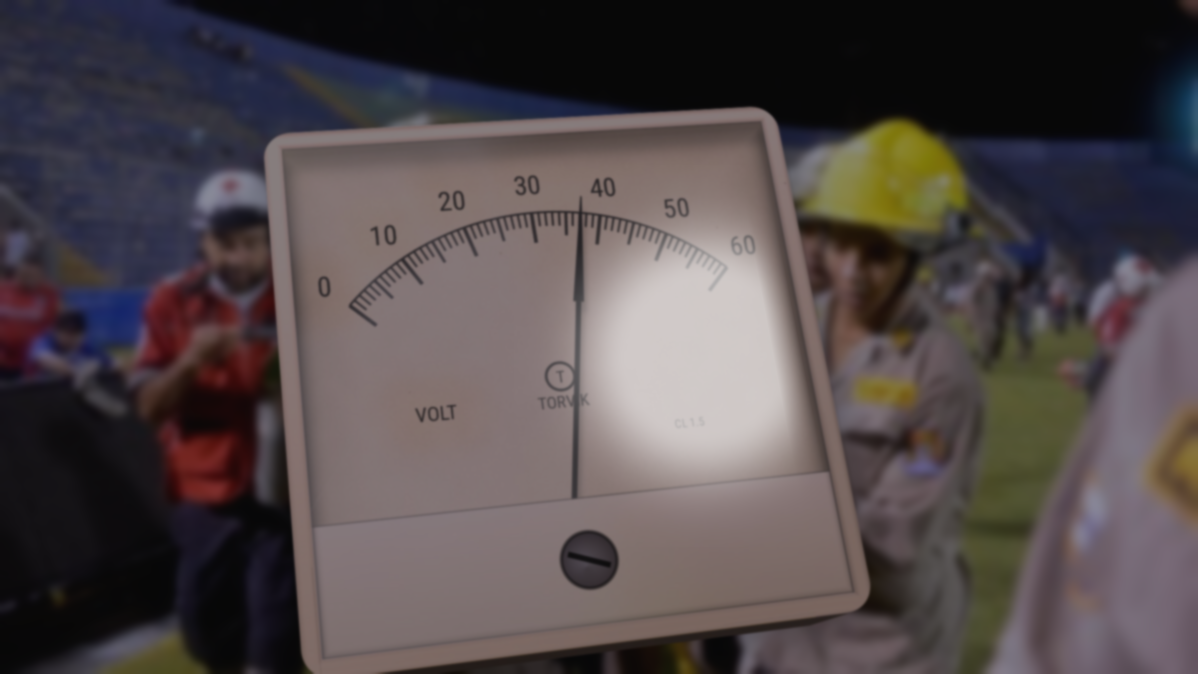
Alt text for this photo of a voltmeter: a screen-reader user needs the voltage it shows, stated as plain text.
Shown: 37 V
